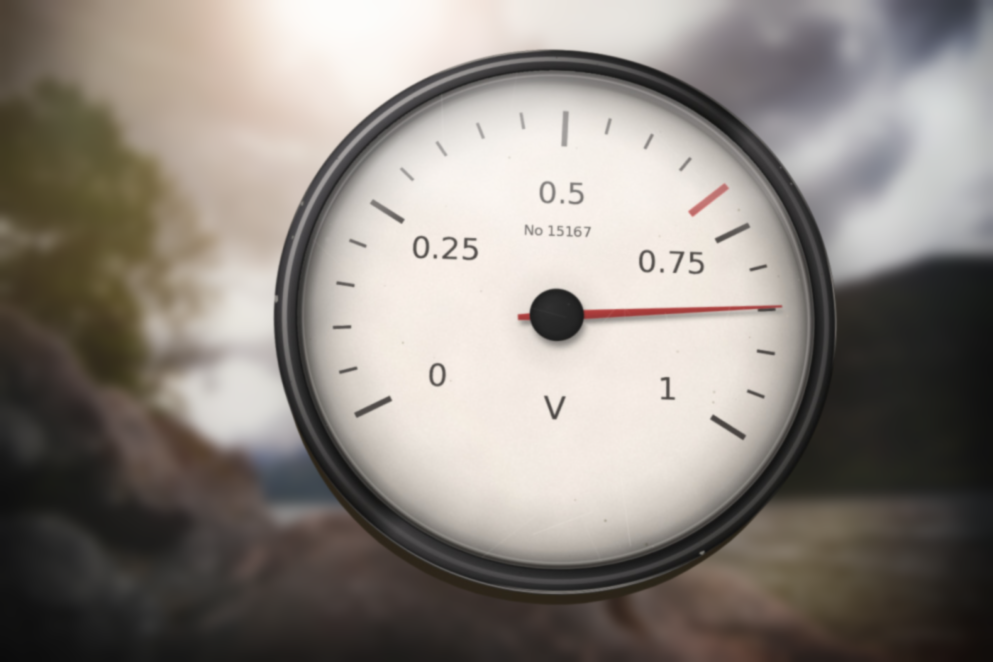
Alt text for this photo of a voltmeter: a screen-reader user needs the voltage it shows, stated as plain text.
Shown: 0.85 V
